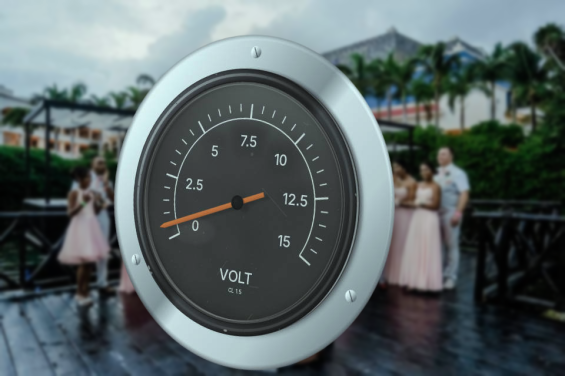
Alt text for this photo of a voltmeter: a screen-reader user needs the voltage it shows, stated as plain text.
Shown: 0.5 V
